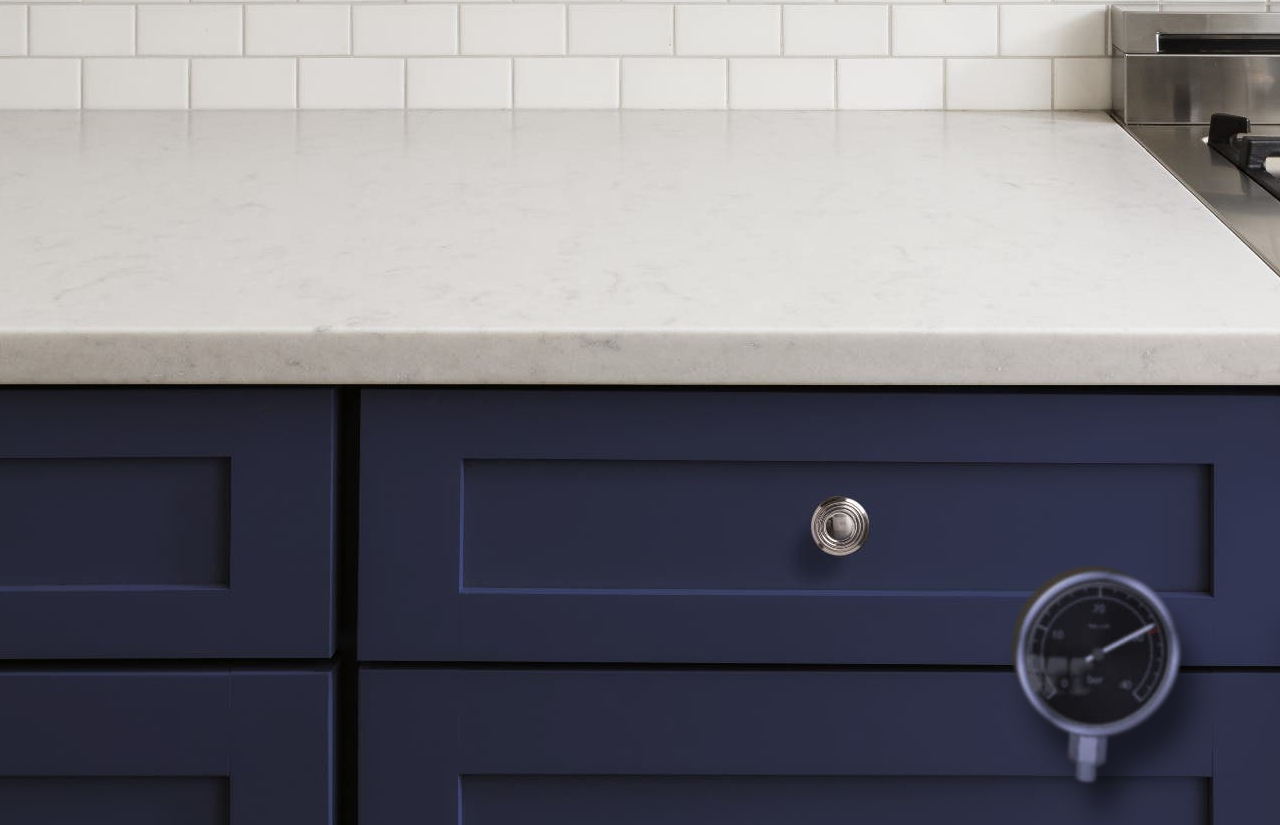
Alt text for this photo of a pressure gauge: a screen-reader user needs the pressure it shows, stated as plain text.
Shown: 29 bar
